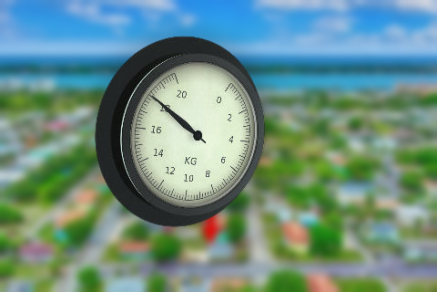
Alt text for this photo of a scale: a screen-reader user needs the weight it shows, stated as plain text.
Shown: 18 kg
